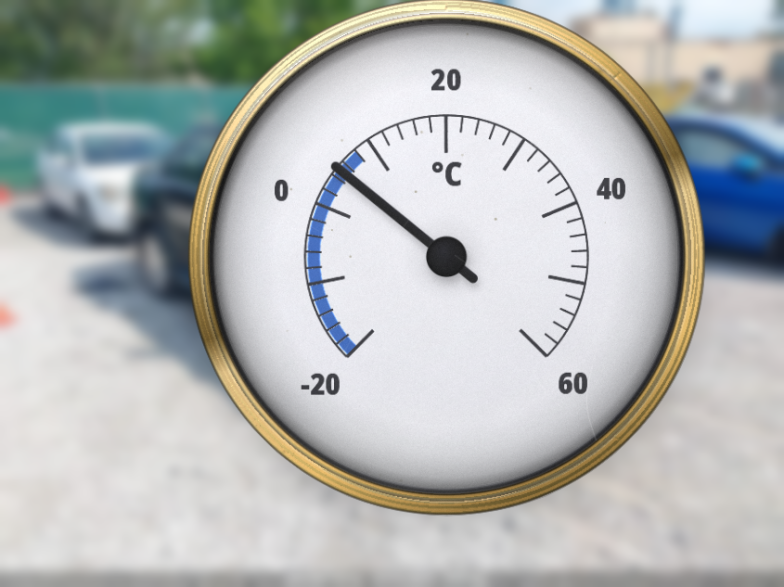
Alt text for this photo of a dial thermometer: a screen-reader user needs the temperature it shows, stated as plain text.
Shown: 5 °C
